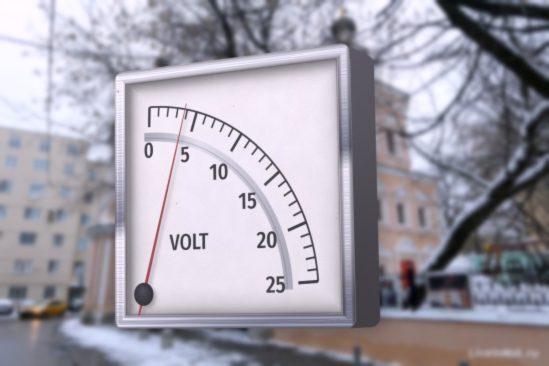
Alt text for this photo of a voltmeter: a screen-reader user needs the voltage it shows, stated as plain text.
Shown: 4 V
